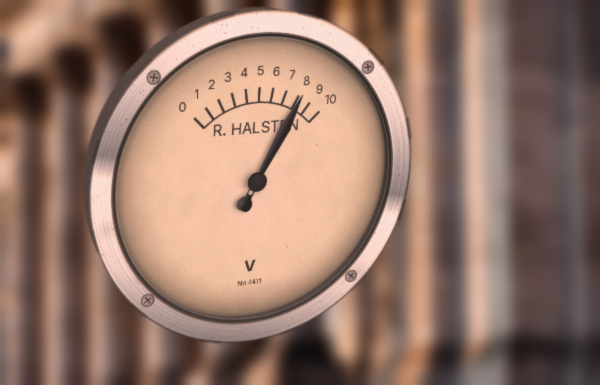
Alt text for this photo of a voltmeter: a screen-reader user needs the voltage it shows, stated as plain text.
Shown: 8 V
